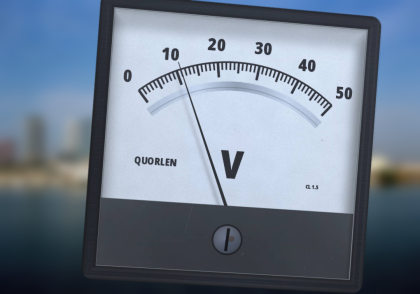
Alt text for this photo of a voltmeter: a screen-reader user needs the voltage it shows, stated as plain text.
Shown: 11 V
